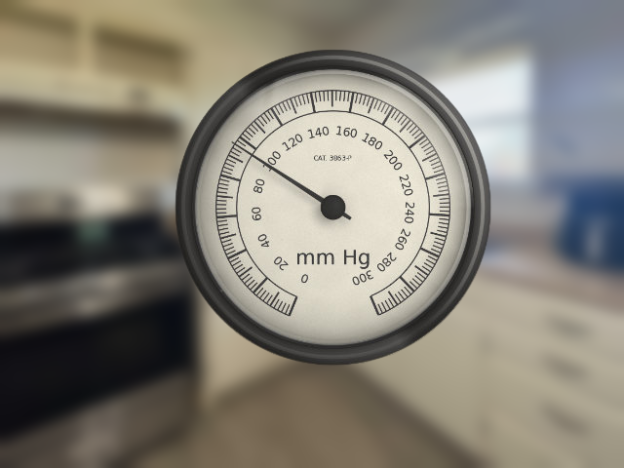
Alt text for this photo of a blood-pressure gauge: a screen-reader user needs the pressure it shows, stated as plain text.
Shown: 96 mmHg
